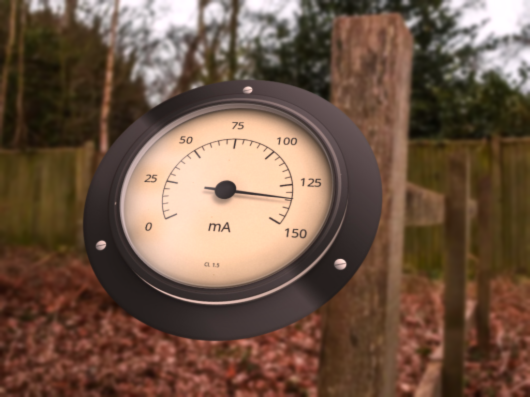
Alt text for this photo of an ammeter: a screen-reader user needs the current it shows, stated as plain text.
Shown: 135 mA
